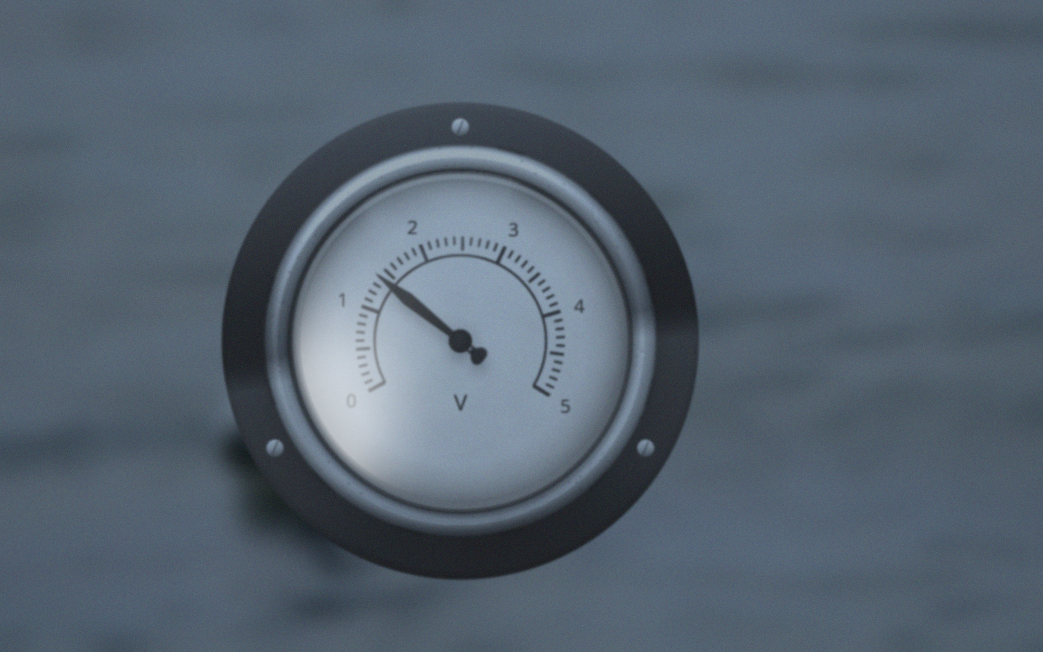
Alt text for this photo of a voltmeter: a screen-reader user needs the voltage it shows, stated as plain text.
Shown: 1.4 V
